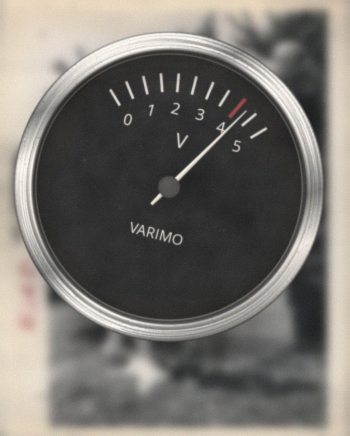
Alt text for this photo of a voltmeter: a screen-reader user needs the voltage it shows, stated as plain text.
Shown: 4.25 V
